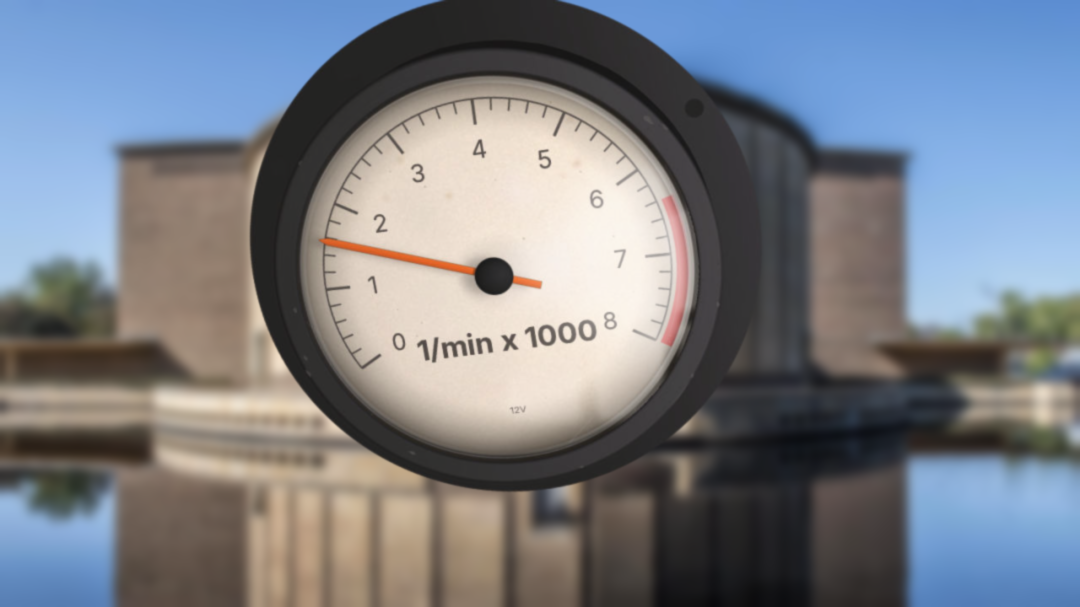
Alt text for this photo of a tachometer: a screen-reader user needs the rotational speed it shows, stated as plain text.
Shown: 1600 rpm
